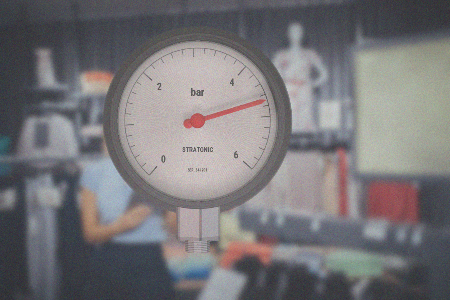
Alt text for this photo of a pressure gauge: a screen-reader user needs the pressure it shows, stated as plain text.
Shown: 4.7 bar
